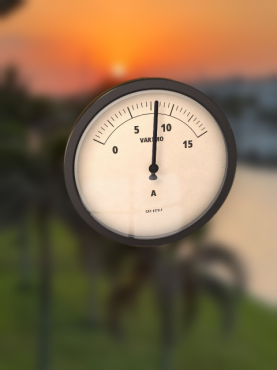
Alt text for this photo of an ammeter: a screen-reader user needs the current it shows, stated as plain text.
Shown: 8 A
